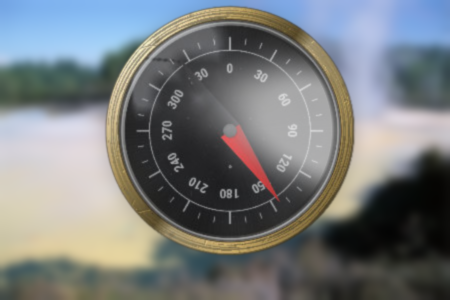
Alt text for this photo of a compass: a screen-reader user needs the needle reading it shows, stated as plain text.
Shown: 145 °
